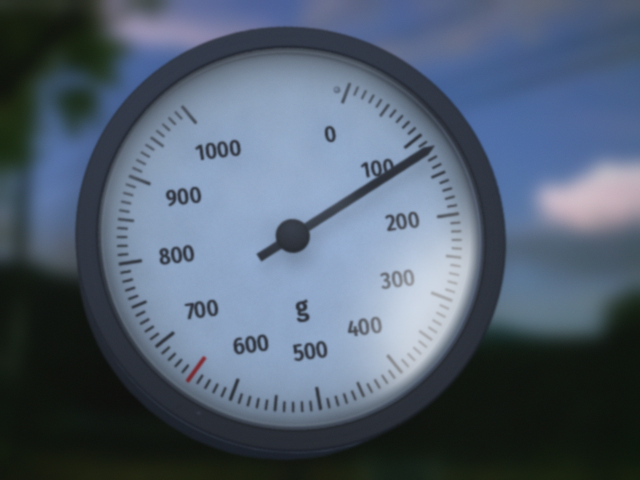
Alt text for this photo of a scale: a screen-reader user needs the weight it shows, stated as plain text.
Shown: 120 g
